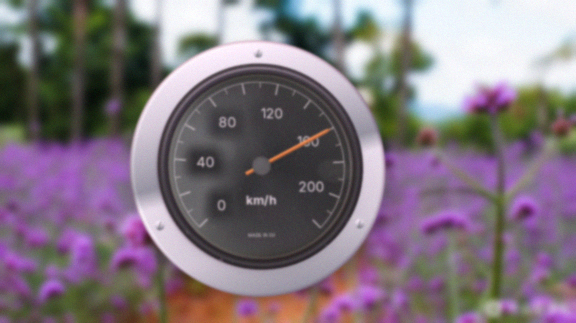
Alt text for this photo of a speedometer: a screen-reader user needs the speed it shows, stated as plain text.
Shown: 160 km/h
